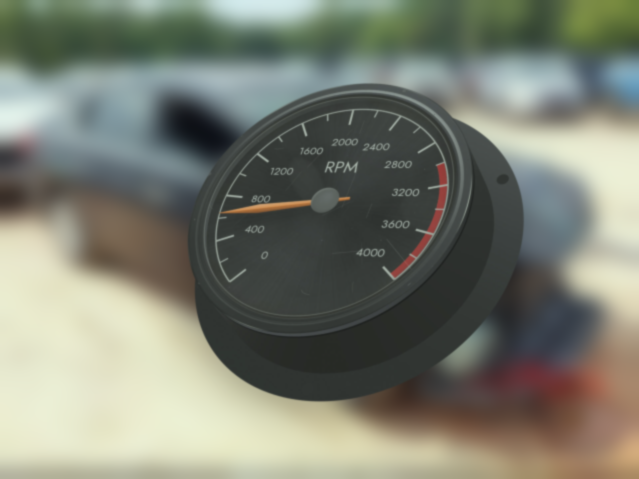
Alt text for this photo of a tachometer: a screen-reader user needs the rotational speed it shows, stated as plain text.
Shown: 600 rpm
